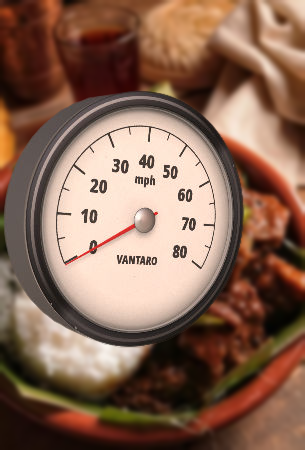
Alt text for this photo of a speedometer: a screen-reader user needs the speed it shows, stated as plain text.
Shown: 0 mph
